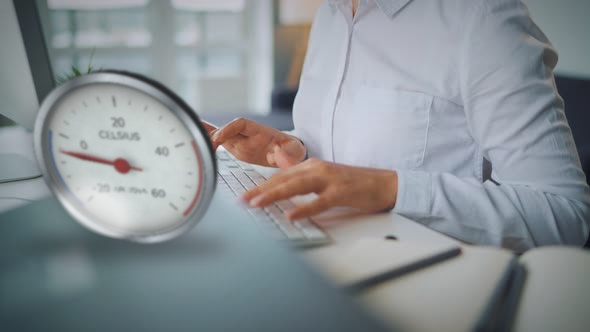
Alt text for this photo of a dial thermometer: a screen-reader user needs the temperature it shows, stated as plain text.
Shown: -4 °C
